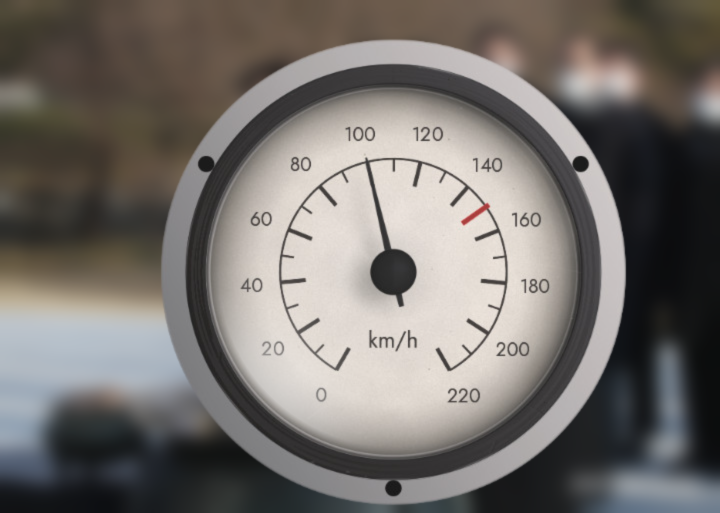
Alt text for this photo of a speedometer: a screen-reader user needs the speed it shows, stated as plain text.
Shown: 100 km/h
